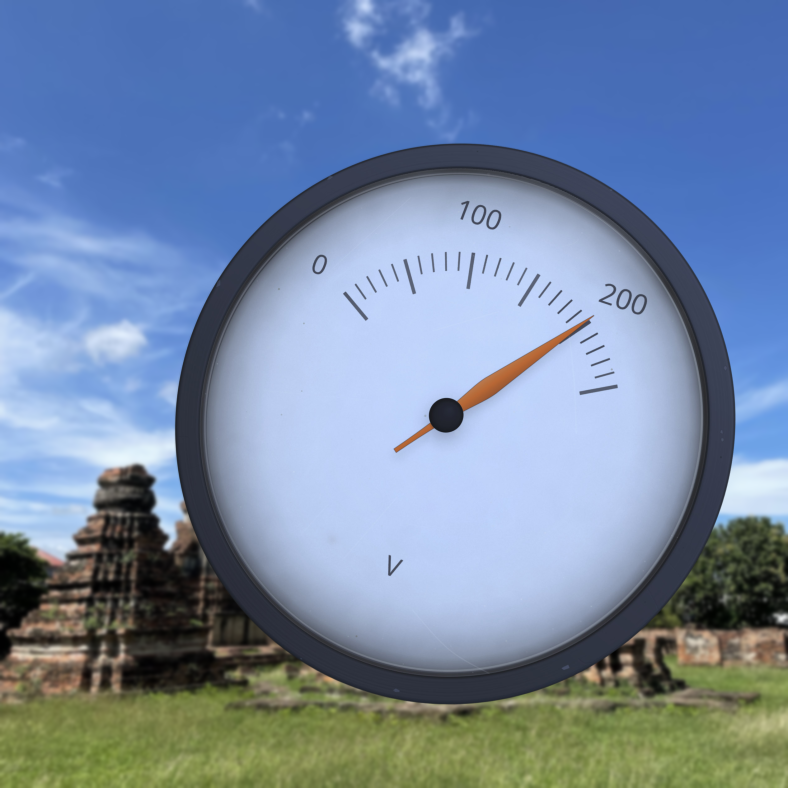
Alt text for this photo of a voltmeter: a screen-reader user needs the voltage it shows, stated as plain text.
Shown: 200 V
